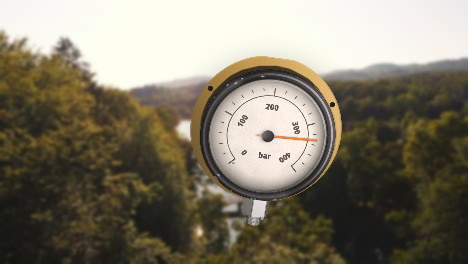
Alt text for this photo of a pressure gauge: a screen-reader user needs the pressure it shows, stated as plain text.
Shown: 330 bar
